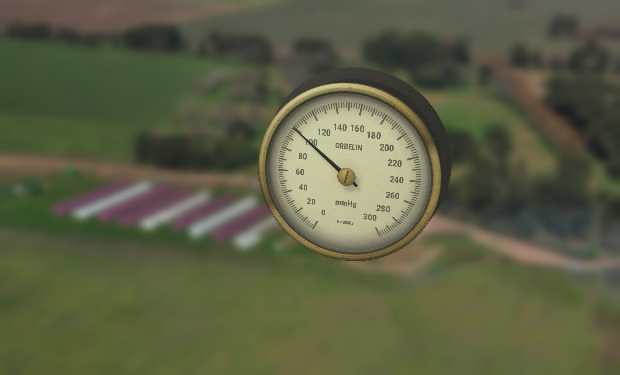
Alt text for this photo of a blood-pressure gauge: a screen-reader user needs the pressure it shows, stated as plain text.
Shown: 100 mmHg
